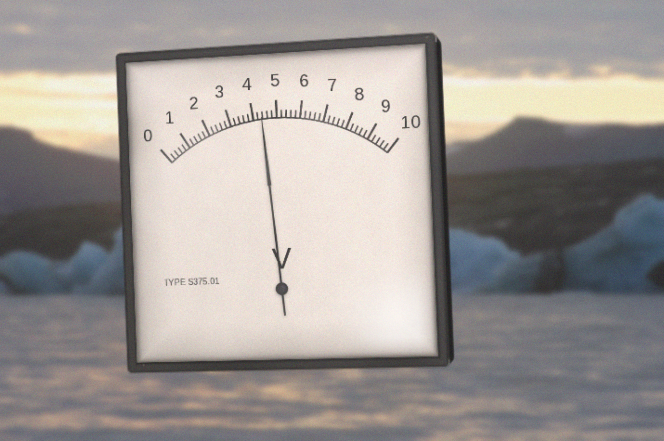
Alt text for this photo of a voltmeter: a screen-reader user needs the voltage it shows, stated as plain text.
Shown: 4.4 V
